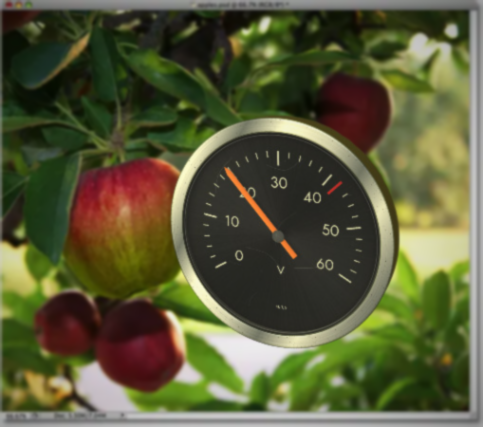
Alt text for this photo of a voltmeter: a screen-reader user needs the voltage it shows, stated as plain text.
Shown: 20 V
